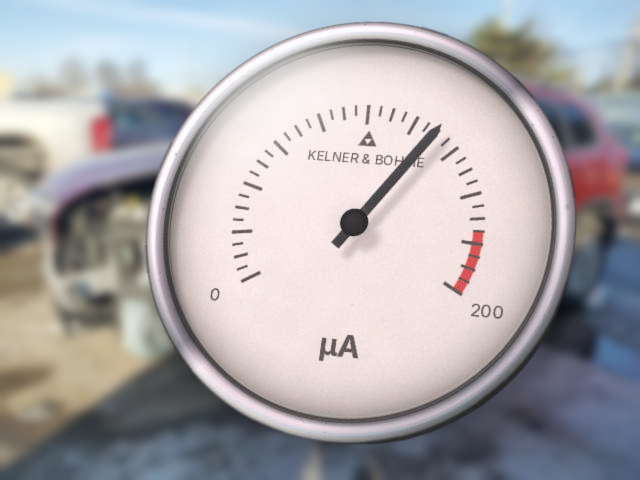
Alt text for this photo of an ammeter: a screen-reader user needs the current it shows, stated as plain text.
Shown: 130 µA
